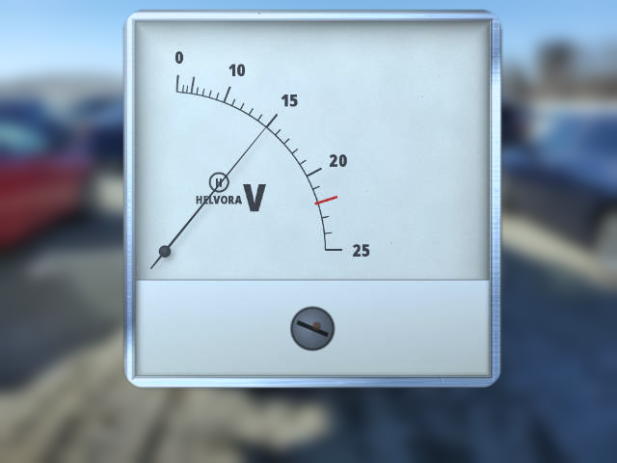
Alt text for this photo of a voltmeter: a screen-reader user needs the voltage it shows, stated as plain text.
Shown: 15 V
